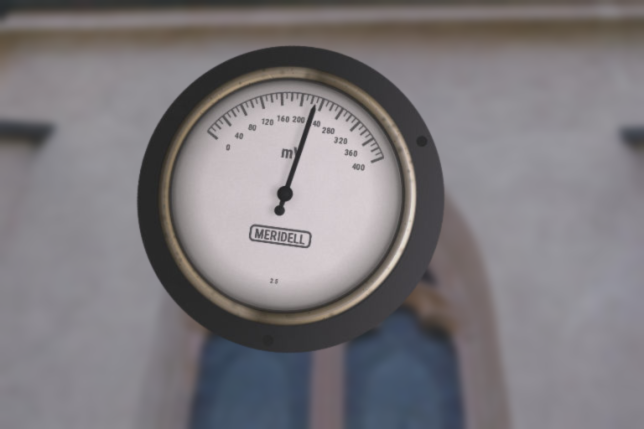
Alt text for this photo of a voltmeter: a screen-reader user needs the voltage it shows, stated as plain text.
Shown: 230 mV
